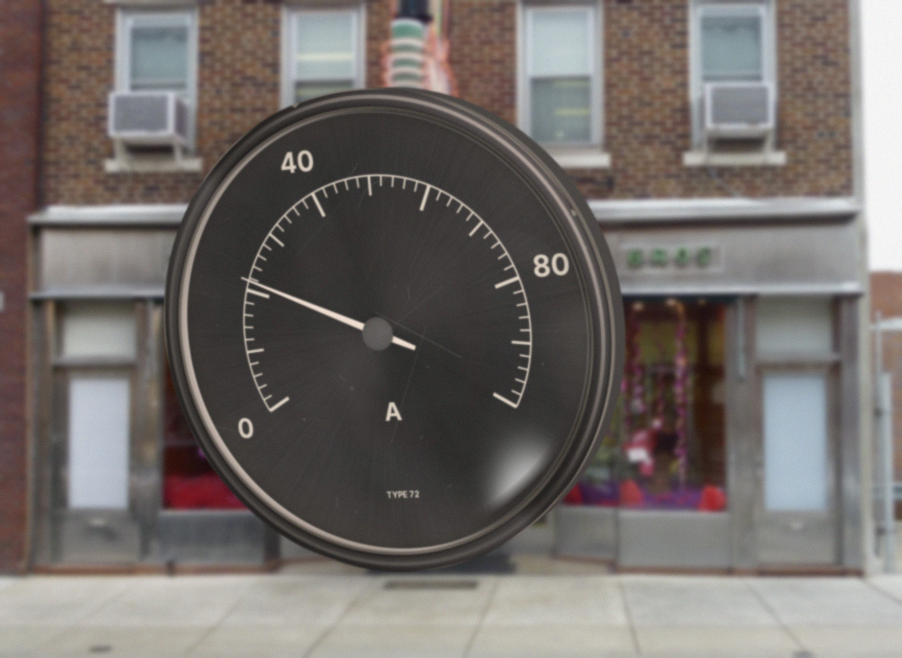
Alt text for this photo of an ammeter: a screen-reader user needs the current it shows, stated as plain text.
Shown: 22 A
